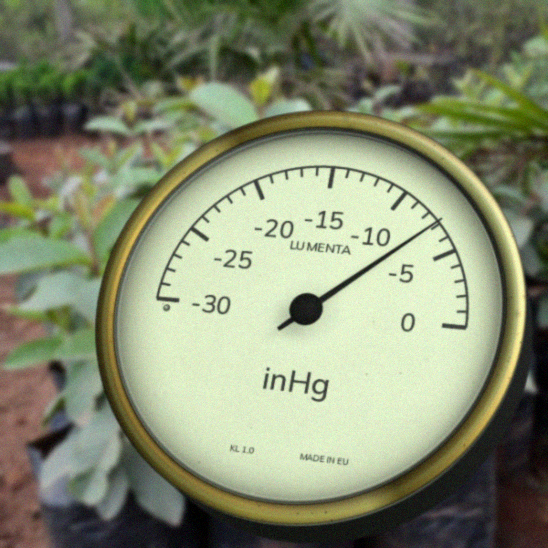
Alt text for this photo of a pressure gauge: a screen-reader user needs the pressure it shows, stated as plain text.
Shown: -7 inHg
